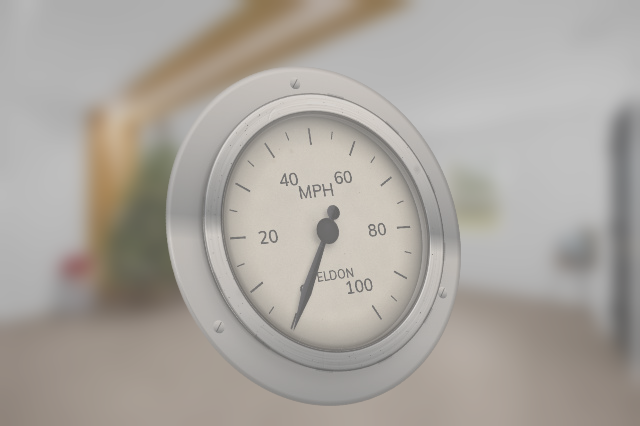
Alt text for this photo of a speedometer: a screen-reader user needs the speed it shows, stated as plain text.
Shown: 0 mph
